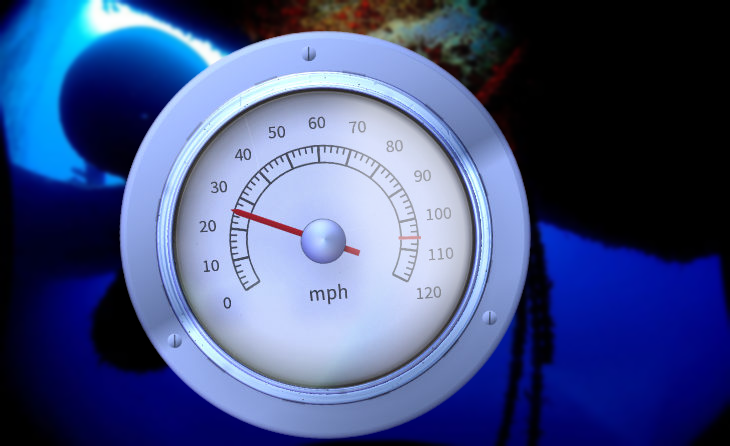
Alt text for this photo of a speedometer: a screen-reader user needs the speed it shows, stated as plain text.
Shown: 26 mph
